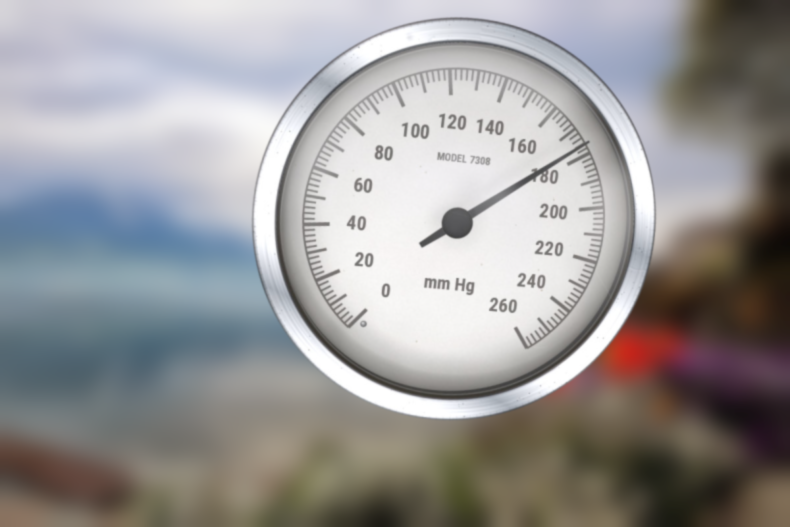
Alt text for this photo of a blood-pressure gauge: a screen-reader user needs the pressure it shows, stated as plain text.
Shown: 176 mmHg
